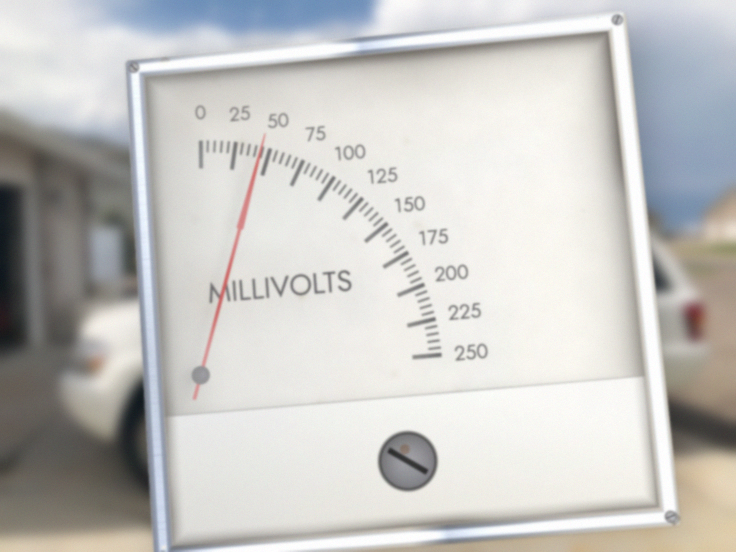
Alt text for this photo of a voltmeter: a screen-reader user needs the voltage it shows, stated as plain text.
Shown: 45 mV
